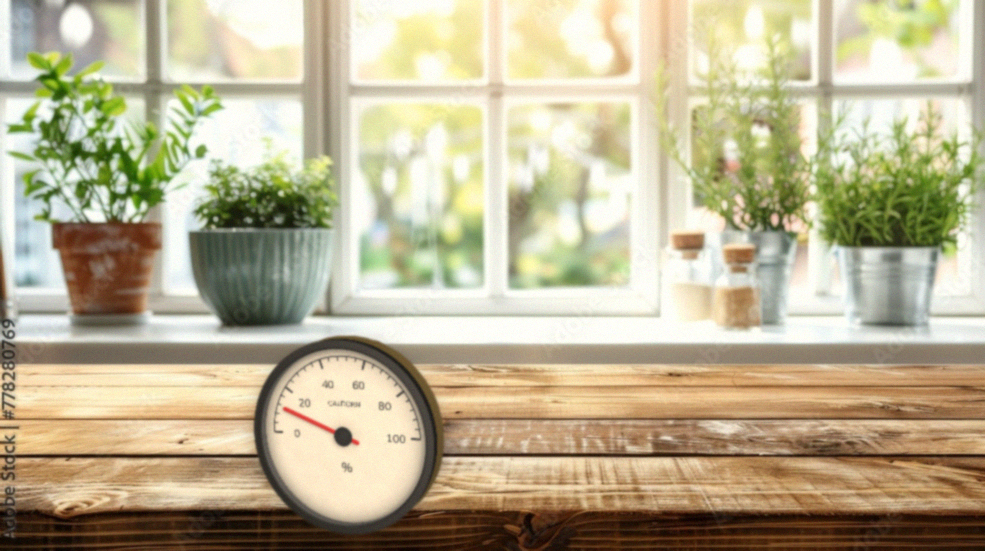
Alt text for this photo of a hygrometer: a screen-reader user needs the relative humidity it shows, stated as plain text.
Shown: 12 %
